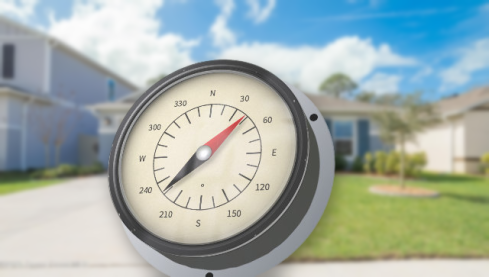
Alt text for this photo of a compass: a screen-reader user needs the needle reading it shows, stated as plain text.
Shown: 45 °
